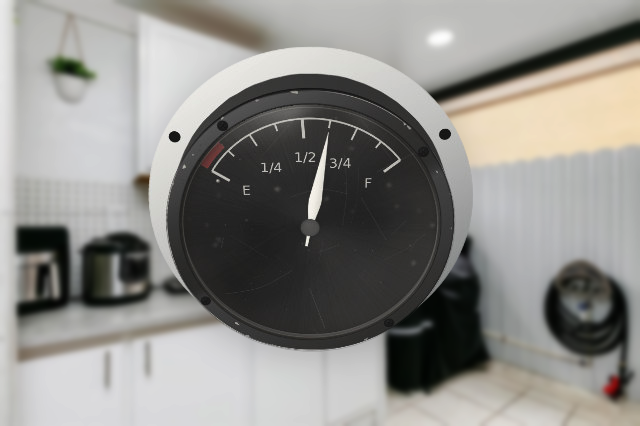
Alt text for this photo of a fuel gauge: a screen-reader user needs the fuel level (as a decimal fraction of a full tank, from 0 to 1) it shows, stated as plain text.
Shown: 0.625
